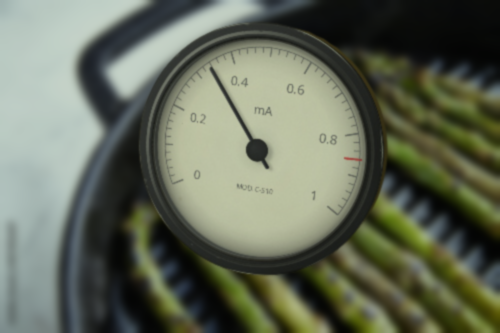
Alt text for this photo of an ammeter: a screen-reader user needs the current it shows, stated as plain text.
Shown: 0.34 mA
